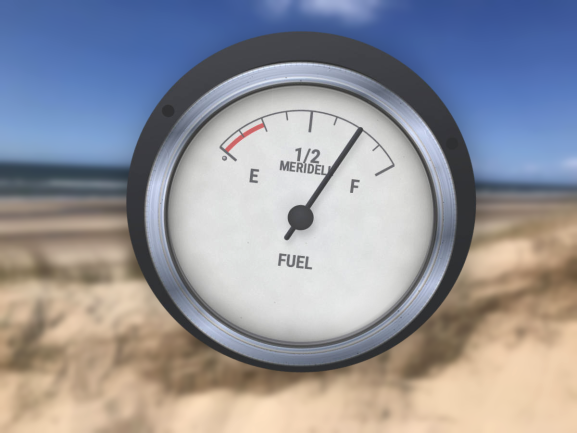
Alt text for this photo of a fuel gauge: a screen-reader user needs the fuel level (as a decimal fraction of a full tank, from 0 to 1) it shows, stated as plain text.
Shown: 0.75
